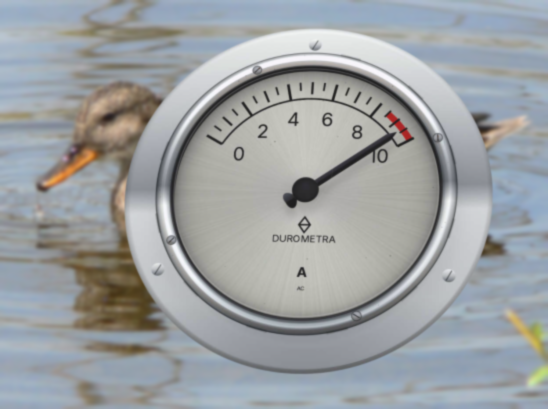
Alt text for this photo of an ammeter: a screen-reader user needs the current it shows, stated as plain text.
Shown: 9.5 A
